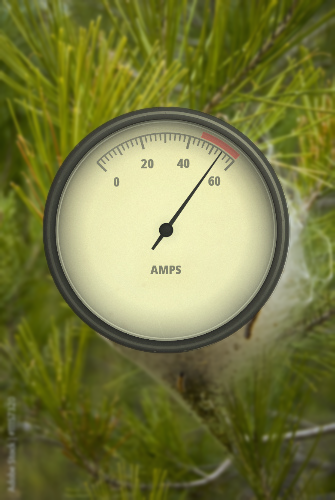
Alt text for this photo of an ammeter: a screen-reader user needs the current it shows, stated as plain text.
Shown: 54 A
